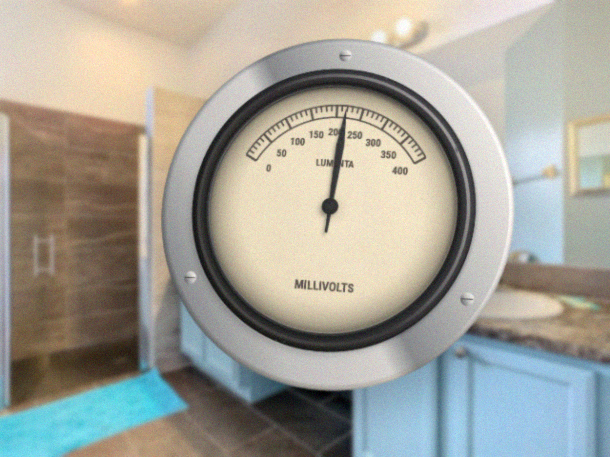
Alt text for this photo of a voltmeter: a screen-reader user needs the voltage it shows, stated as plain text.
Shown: 220 mV
